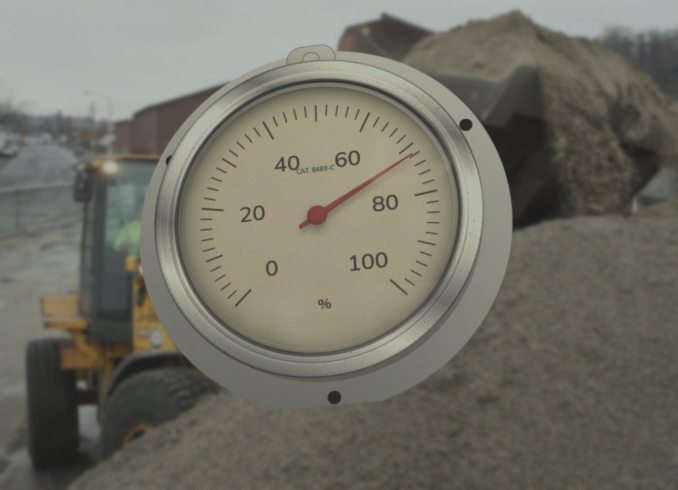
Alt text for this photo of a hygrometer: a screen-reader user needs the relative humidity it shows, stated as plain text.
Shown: 72 %
